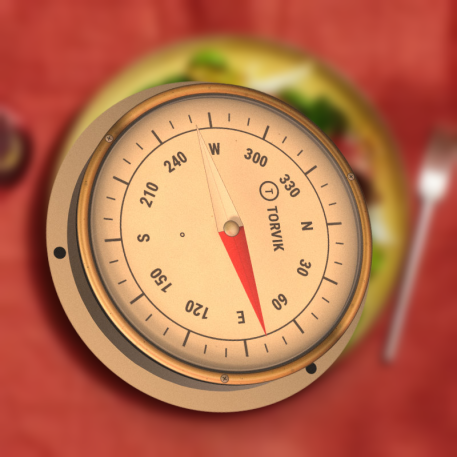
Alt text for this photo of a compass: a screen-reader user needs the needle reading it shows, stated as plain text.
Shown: 80 °
